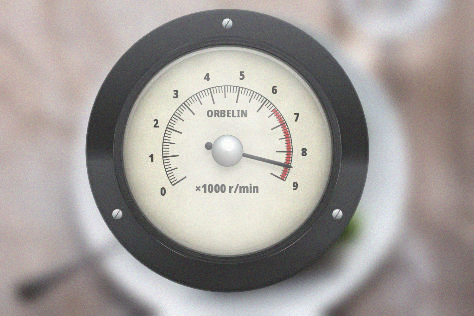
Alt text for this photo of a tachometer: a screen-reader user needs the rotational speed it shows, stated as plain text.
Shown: 8500 rpm
